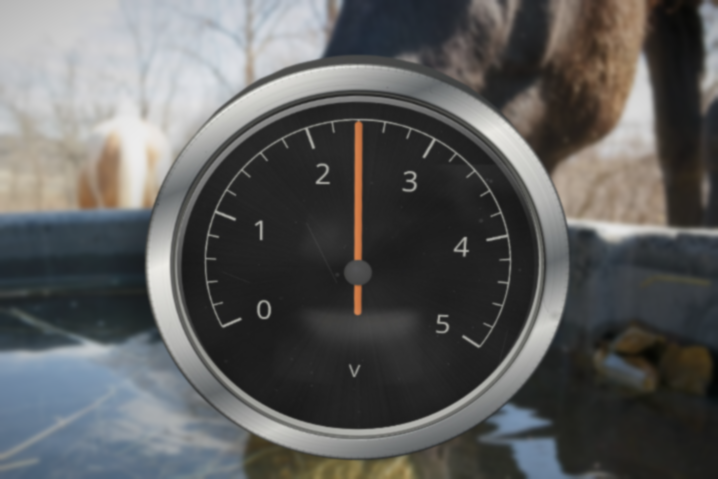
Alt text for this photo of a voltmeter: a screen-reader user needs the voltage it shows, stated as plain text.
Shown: 2.4 V
